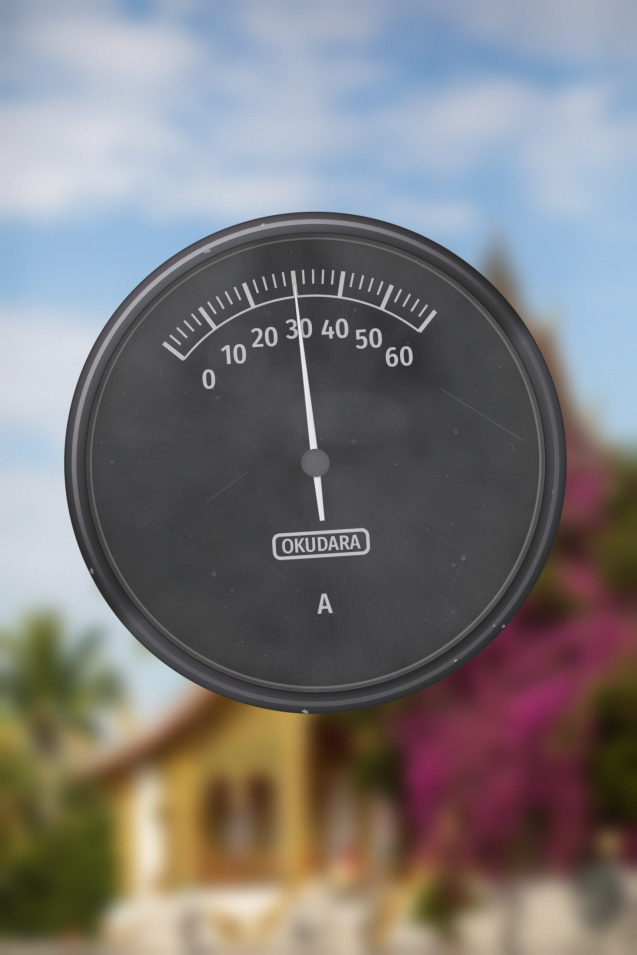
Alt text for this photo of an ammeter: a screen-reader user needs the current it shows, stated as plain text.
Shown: 30 A
